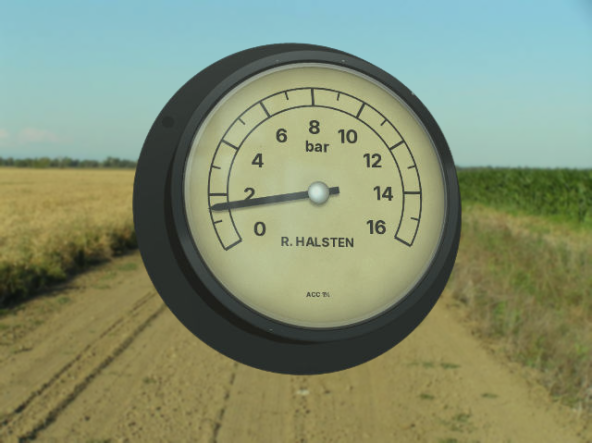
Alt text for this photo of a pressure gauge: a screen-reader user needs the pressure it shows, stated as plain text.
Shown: 1.5 bar
